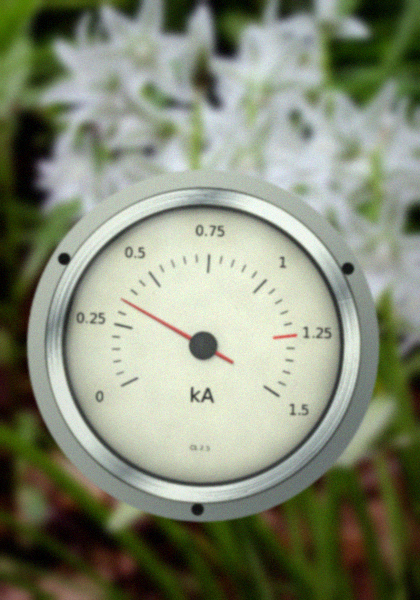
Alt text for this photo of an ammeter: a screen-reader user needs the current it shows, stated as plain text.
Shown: 0.35 kA
